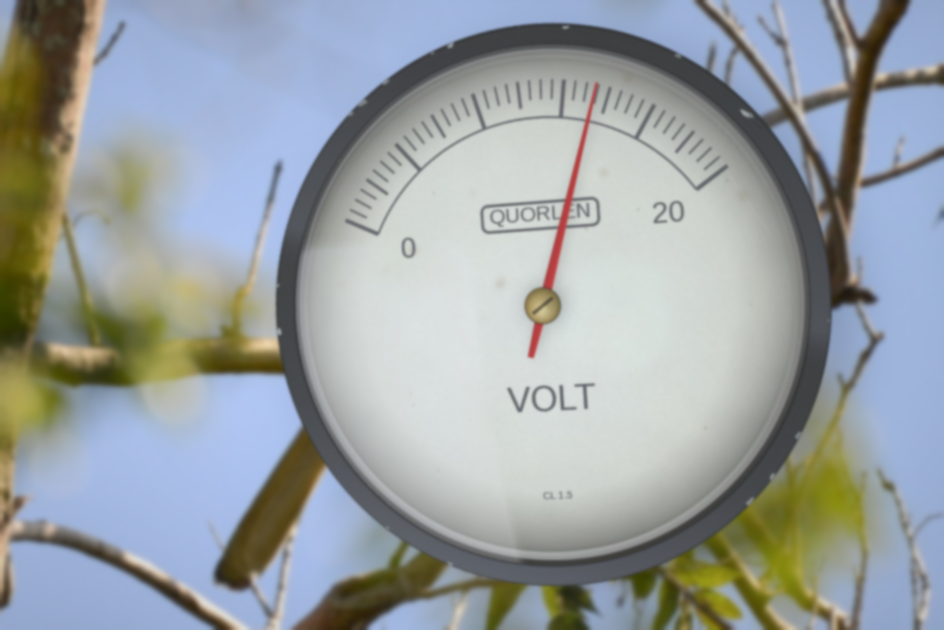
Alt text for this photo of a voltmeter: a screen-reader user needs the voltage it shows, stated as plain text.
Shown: 13.5 V
